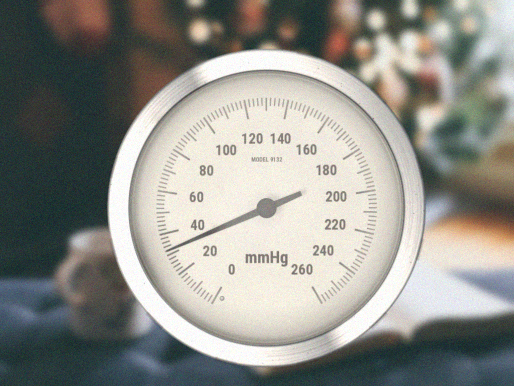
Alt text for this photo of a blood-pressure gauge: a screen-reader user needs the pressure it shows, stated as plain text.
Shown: 32 mmHg
